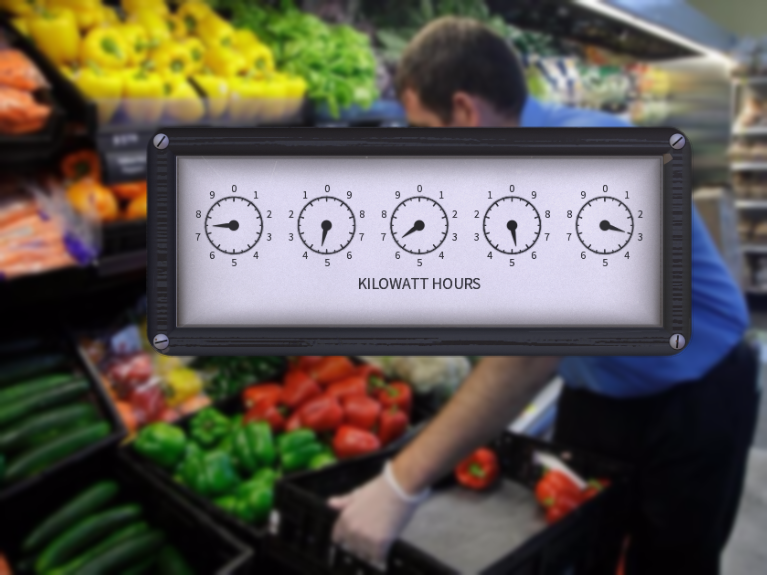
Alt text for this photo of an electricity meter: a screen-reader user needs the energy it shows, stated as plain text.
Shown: 74653 kWh
